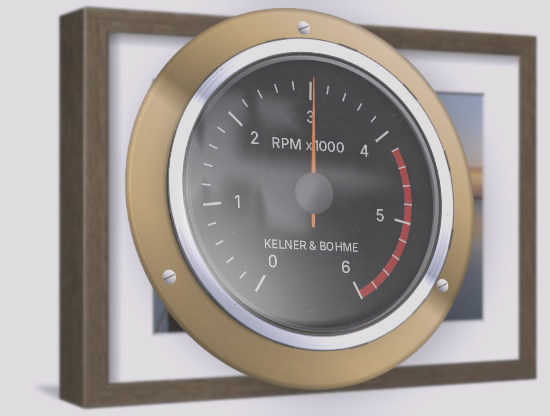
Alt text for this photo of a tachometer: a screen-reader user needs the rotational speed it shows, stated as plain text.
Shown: 3000 rpm
